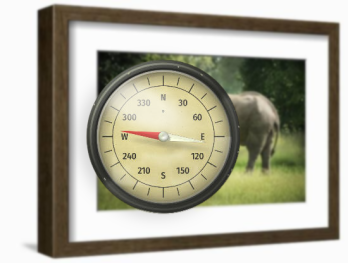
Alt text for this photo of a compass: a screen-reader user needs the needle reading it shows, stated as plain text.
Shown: 277.5 °
